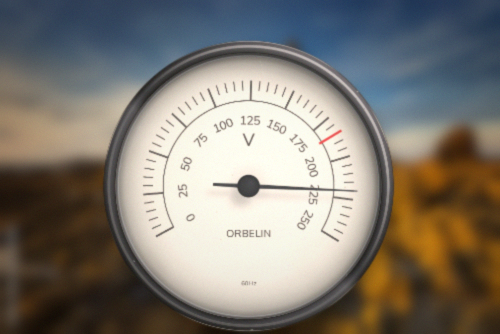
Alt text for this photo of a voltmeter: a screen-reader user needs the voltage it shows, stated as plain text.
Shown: 220 V
